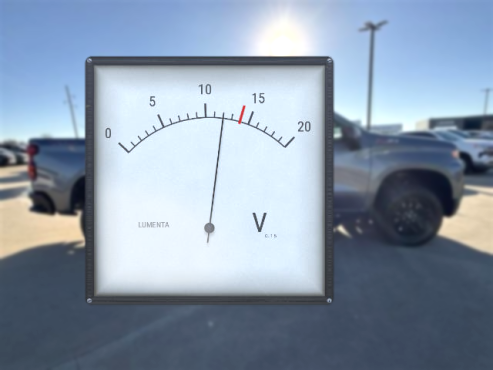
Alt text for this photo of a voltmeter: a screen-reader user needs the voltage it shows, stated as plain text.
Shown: 12 V
